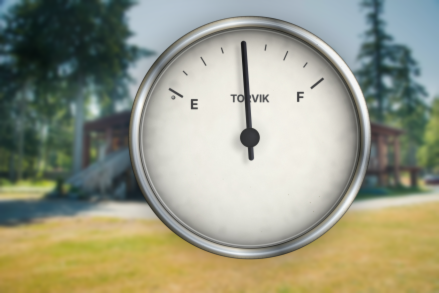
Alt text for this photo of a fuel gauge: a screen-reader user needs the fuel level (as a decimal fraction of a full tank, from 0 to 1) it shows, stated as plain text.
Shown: 0.5
